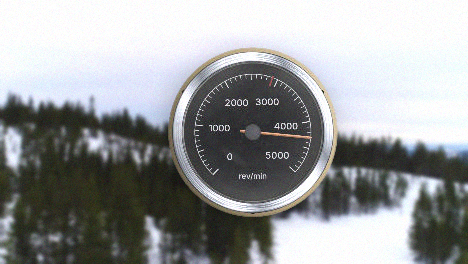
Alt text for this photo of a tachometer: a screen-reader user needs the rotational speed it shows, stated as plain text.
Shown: 4300 rpm
